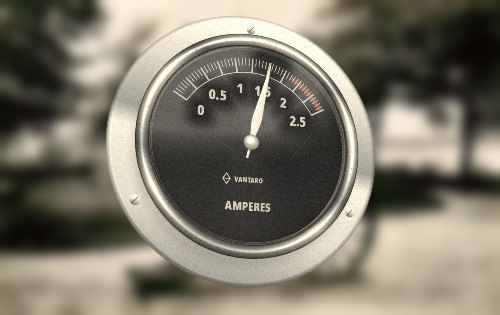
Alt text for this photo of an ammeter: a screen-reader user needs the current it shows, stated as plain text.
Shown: 1.5 A
